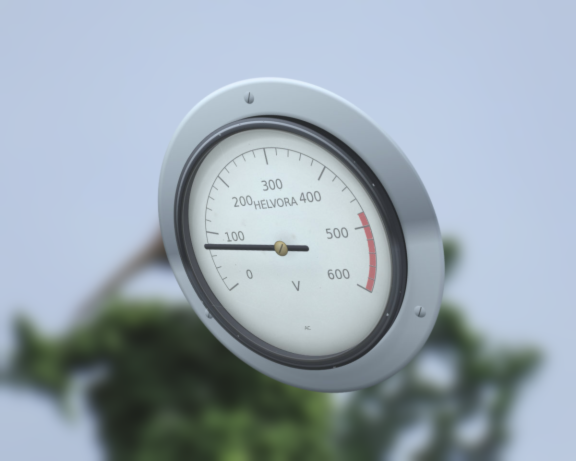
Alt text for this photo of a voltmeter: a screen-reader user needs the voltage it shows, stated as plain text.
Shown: 80 V
